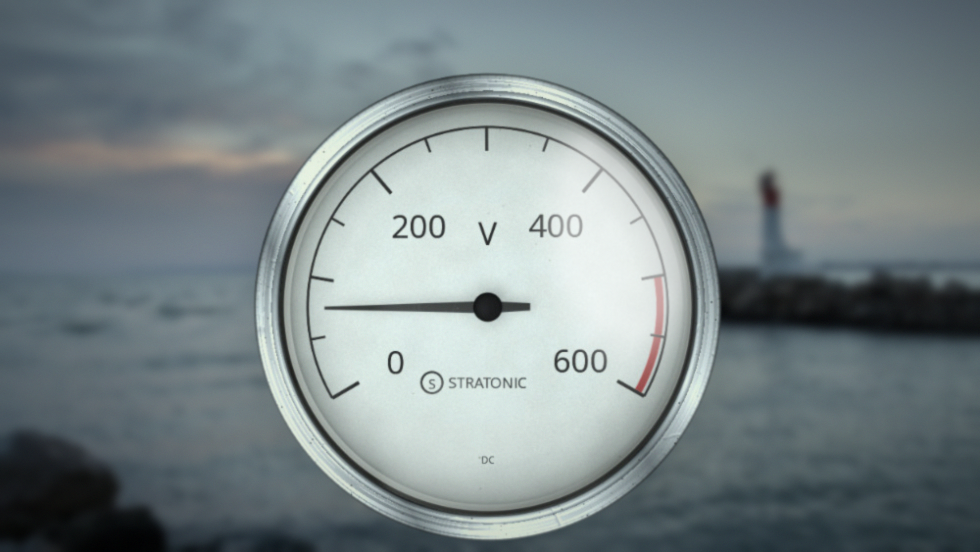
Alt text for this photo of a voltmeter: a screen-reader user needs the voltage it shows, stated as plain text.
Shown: 75 V
